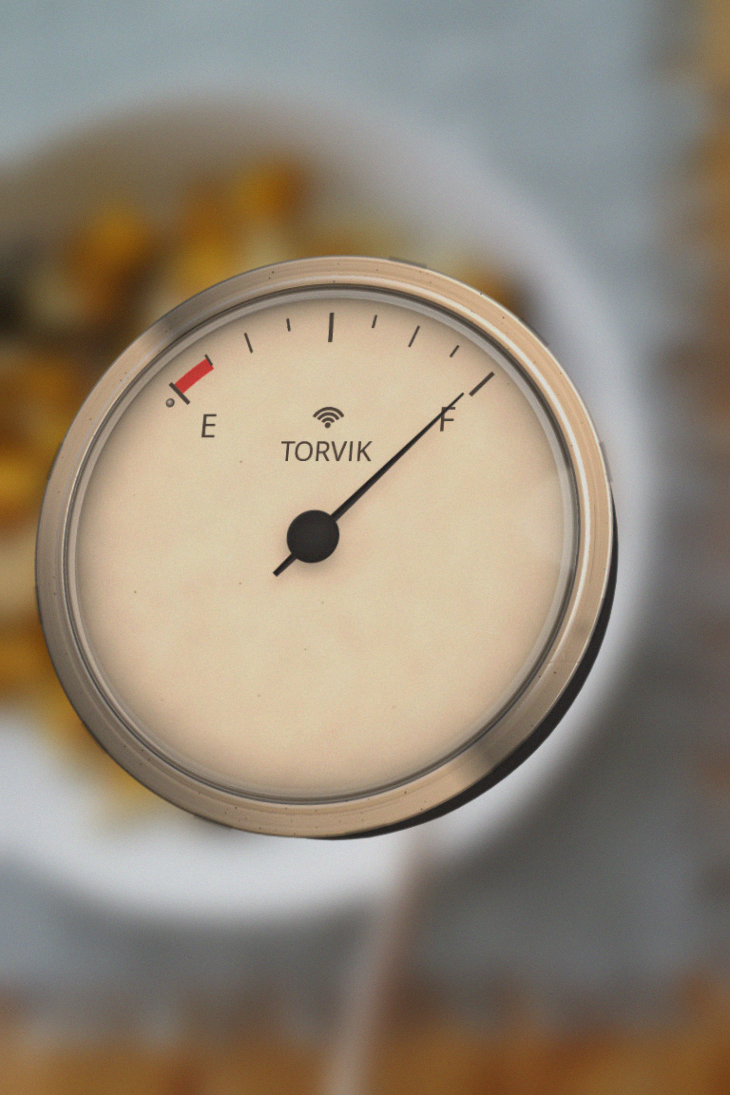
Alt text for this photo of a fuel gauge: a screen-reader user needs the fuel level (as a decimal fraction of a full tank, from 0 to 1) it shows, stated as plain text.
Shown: 1
